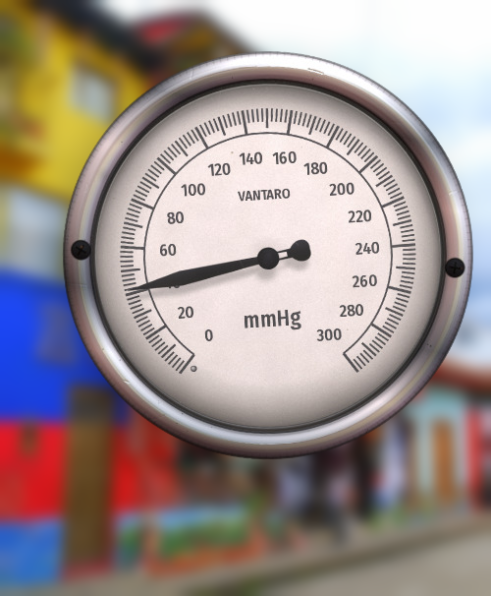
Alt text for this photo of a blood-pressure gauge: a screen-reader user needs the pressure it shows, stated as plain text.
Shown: 42 mmHg
